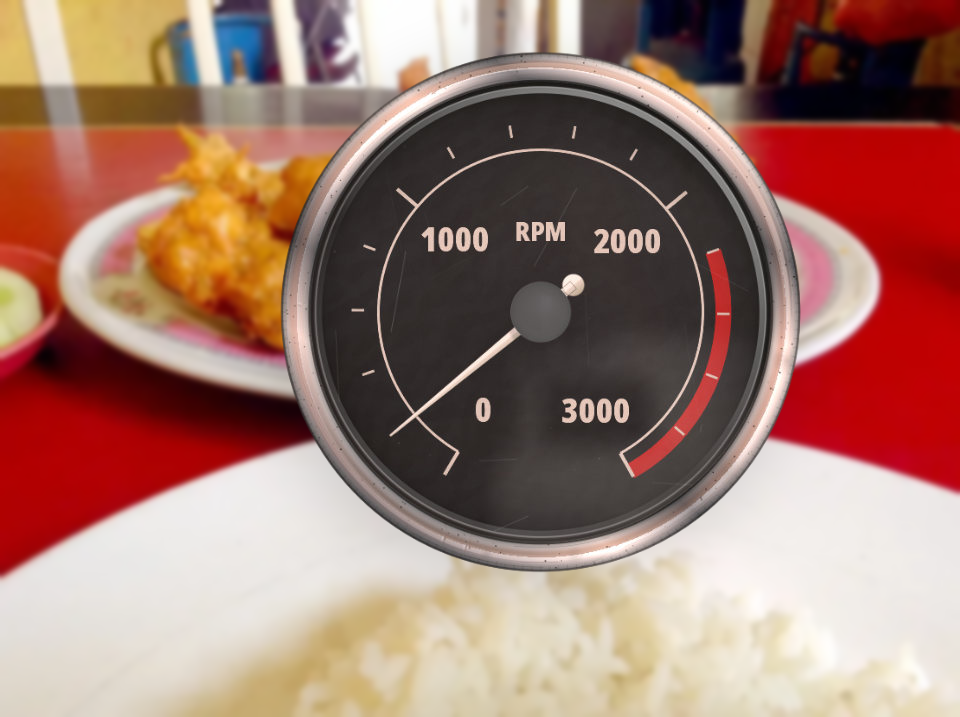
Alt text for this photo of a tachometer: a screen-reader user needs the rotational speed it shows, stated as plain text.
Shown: 200 rpm
